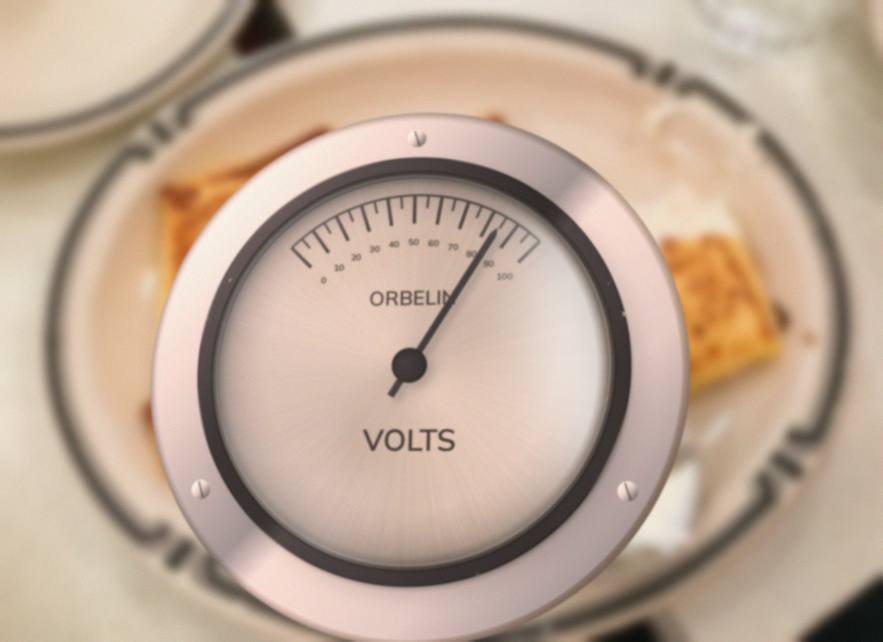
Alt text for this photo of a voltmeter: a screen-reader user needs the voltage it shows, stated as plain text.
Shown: 85 V
